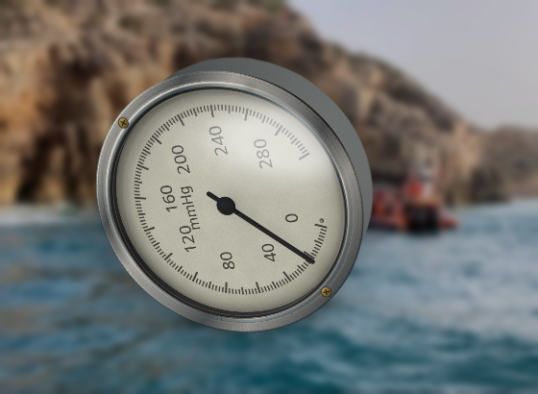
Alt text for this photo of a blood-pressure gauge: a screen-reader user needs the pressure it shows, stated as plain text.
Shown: 20 mmHg
